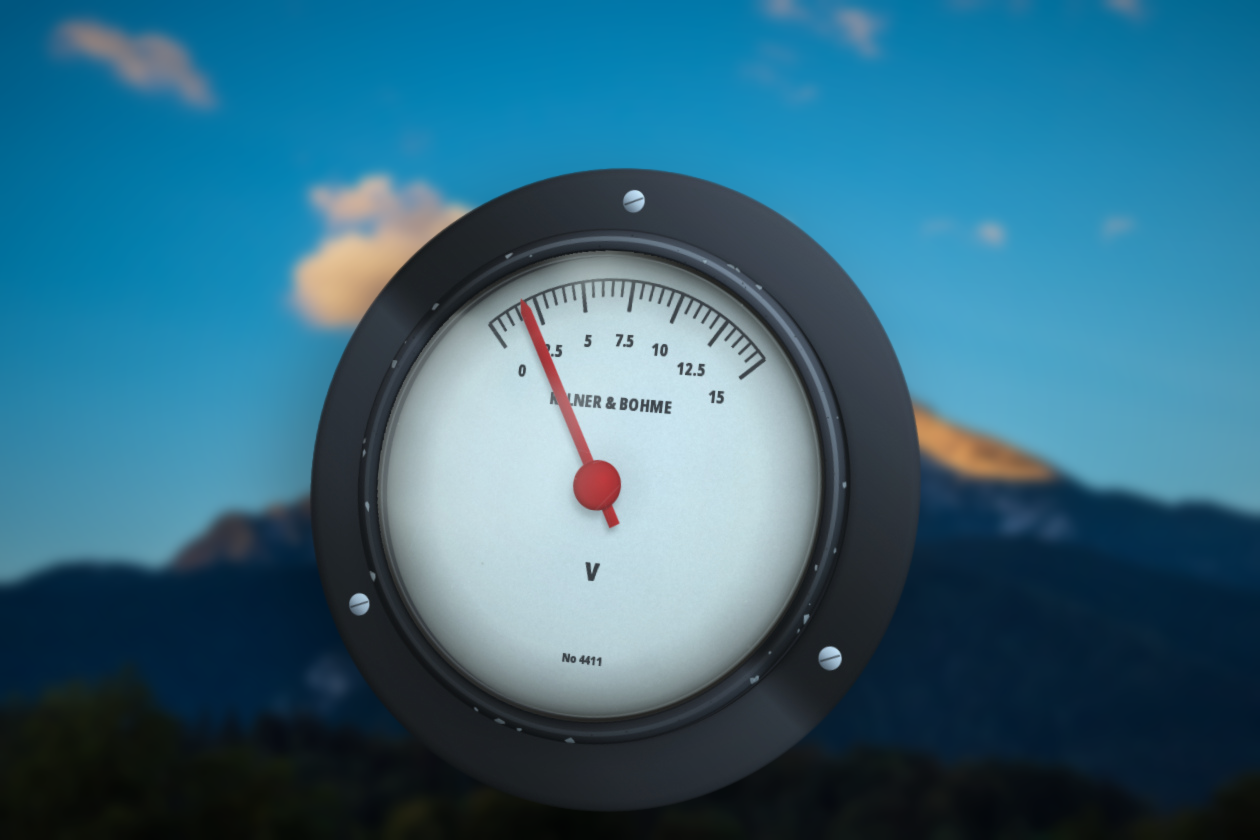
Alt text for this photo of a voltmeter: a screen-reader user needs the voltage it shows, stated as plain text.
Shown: 2 V
